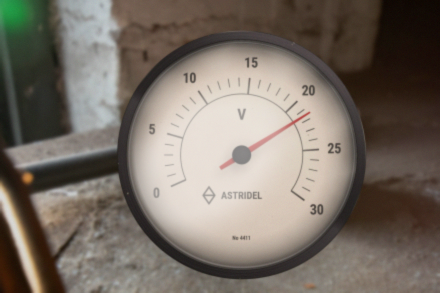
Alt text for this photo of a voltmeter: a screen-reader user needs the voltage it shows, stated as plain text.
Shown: 21.5 V
